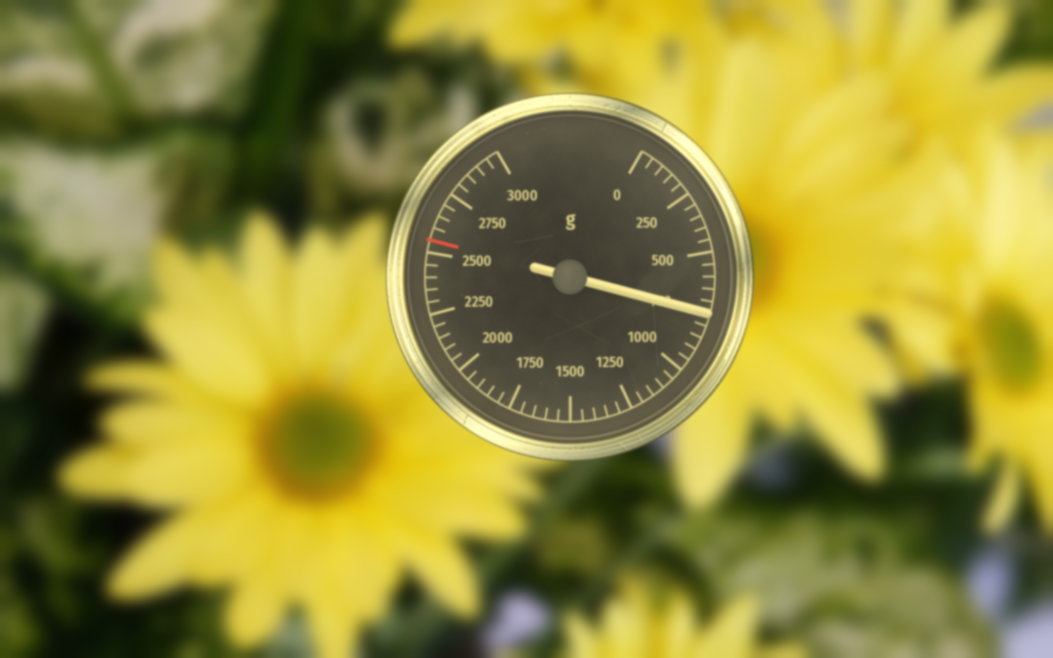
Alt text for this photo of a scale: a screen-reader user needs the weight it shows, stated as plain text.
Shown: 750 g
